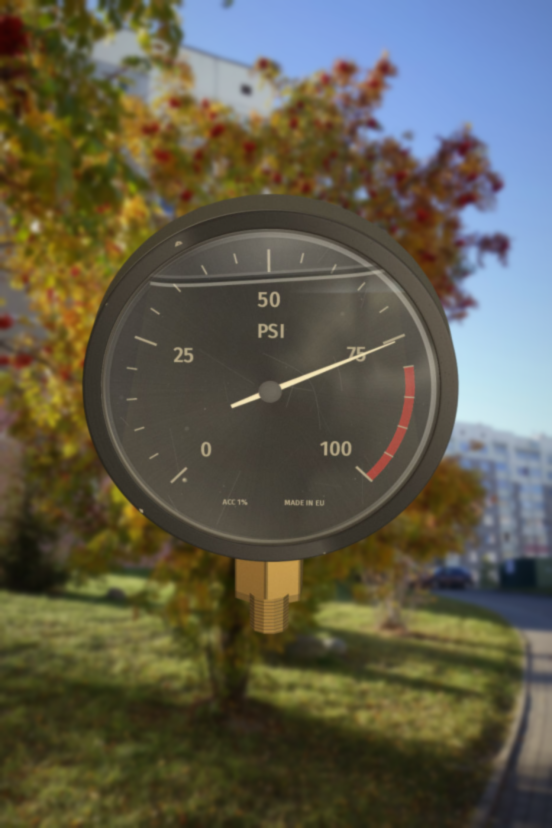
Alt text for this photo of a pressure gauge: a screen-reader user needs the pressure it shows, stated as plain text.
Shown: 75 psi
